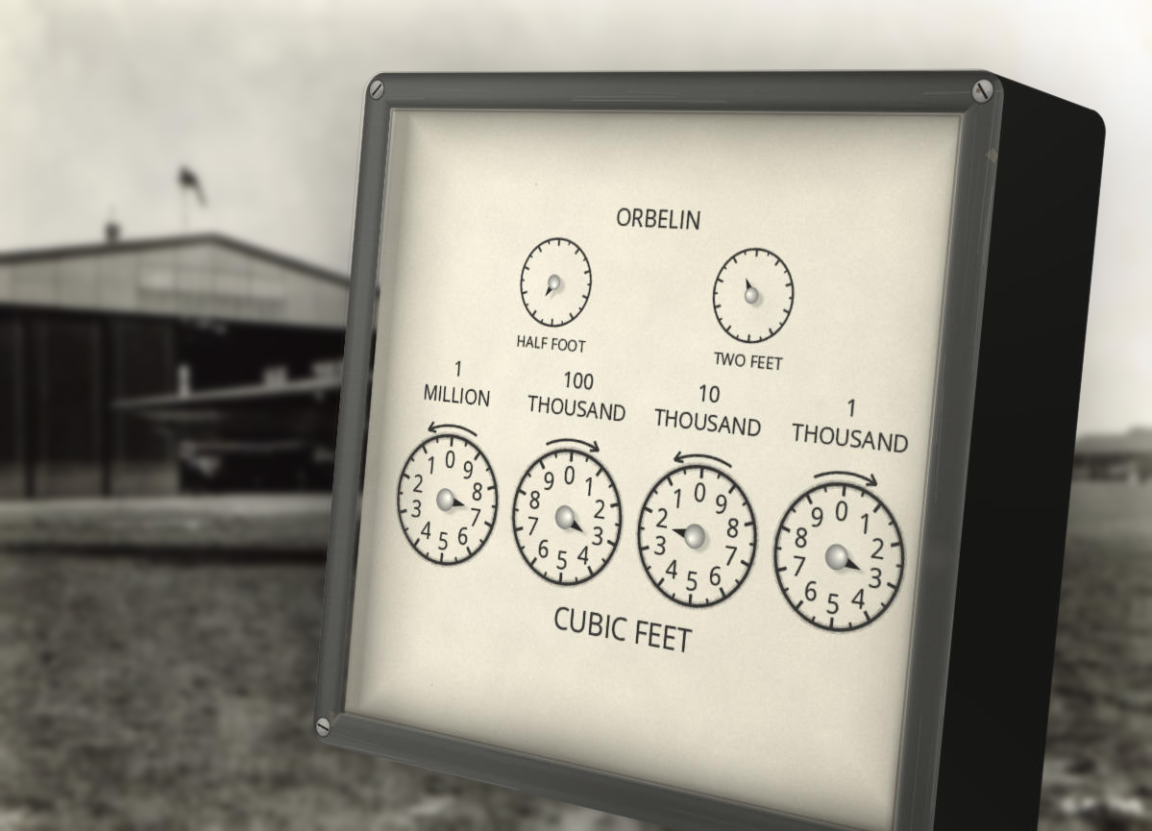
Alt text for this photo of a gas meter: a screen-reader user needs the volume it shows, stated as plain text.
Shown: 732300 ft³
